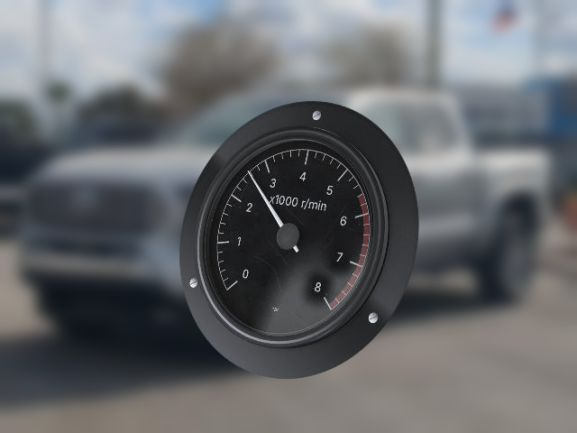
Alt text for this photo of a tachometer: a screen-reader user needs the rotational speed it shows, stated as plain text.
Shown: 2600 rpm
